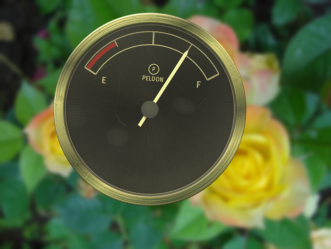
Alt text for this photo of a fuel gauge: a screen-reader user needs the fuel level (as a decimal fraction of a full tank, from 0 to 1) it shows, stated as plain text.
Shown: 0.75
